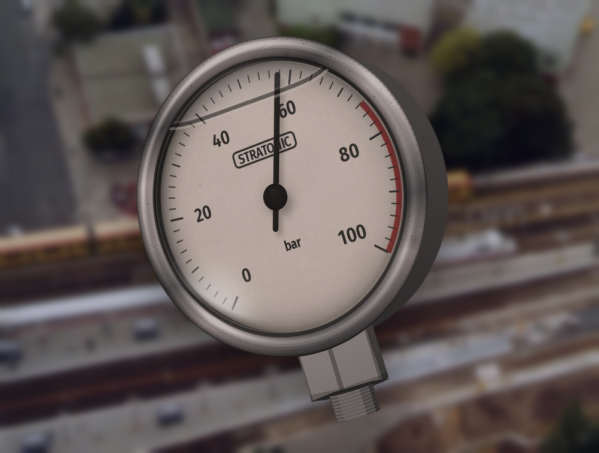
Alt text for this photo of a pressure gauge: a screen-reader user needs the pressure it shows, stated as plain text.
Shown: 58 bar
